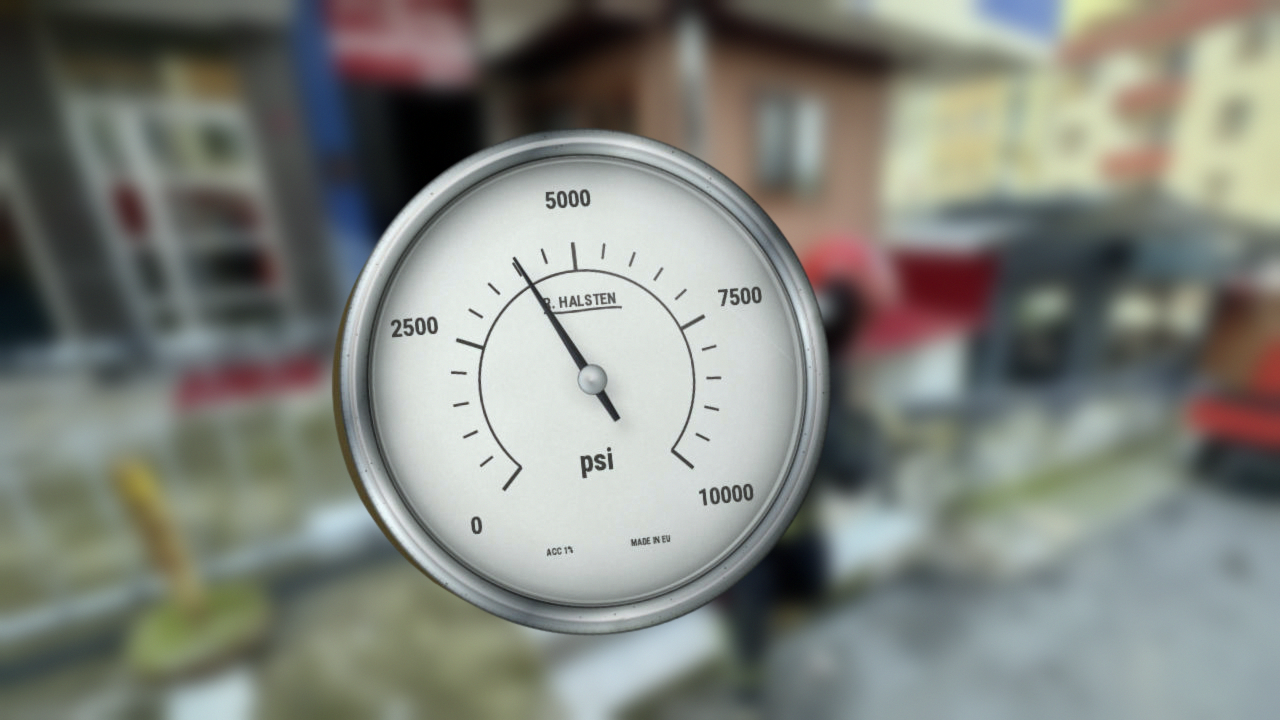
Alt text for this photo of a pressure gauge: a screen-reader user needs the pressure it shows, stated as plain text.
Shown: 4000 psi
